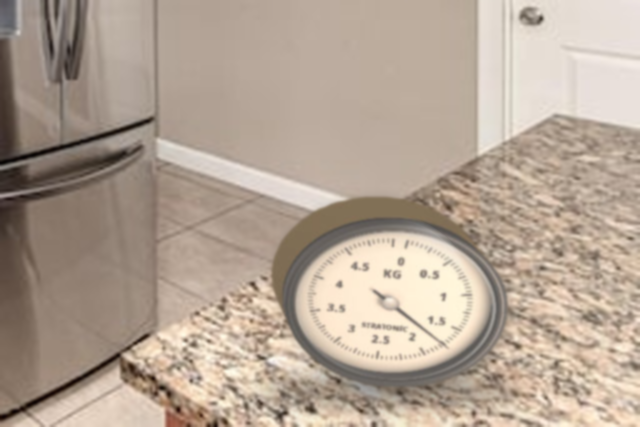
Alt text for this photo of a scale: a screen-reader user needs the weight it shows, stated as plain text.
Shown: 1.75 kg
